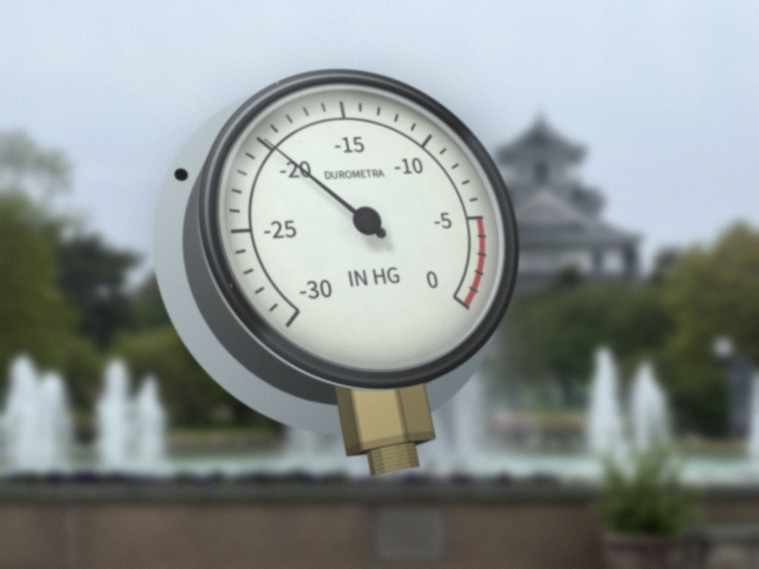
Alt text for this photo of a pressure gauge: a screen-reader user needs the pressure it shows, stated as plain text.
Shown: -20 inHg
